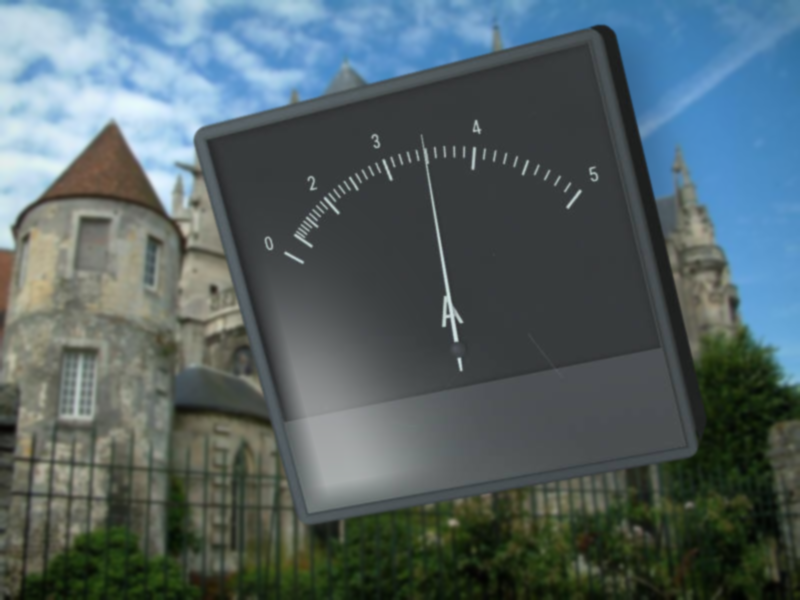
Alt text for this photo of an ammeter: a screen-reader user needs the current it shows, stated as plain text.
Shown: 3.5 A
